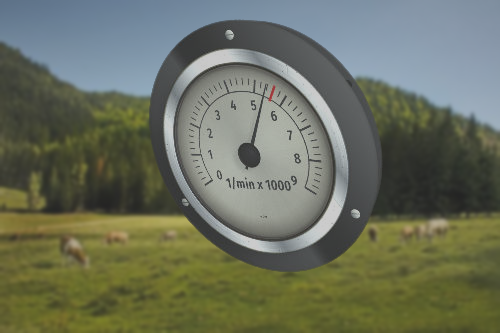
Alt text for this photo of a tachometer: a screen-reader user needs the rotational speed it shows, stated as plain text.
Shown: 5400 rpm
